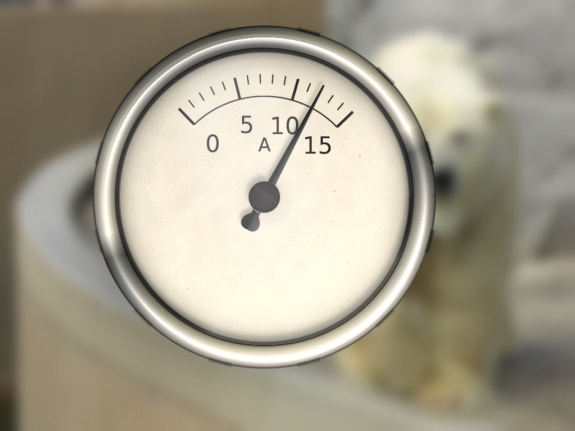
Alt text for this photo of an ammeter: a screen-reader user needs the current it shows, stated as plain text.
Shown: 12 A
